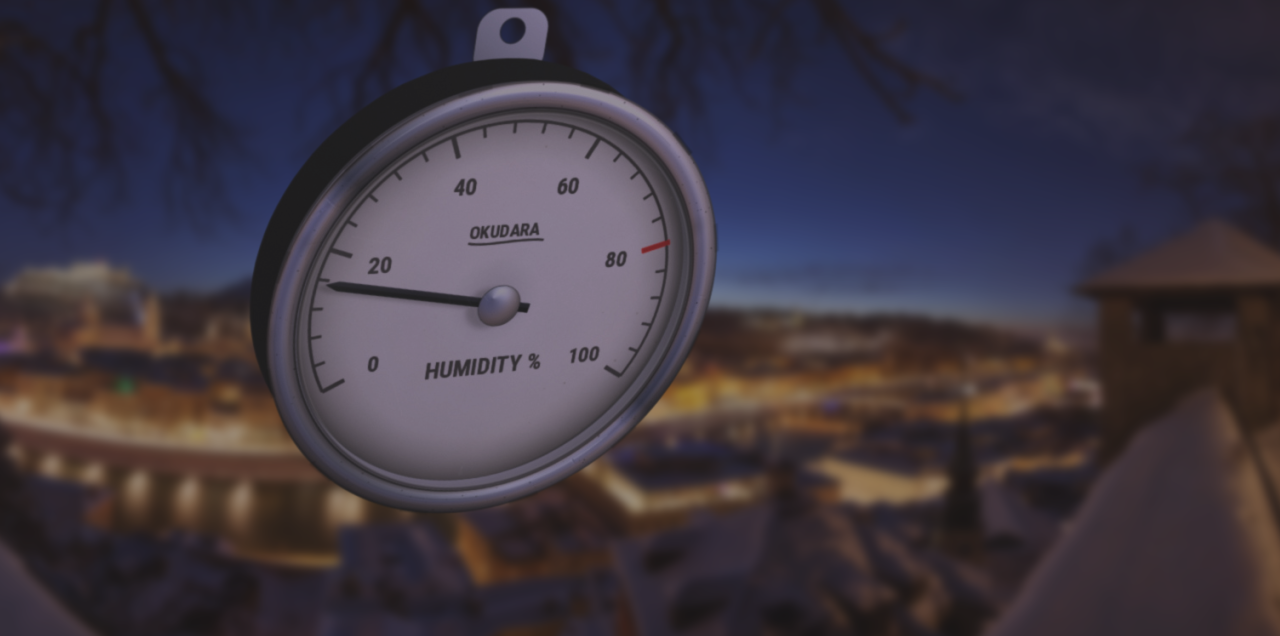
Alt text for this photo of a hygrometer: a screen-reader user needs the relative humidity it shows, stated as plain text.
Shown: 16 %
